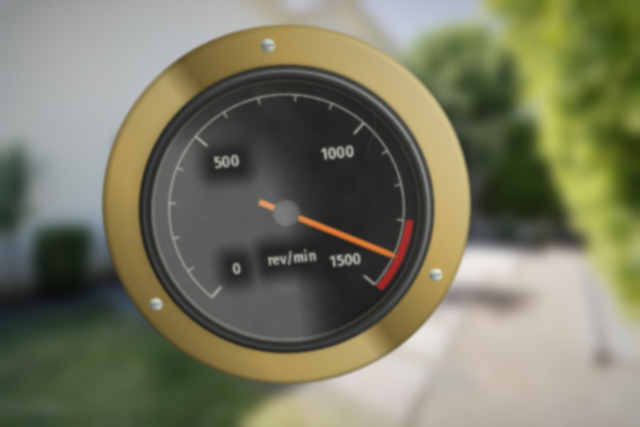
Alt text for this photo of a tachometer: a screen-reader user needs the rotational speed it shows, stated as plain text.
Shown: 1400 rpm
